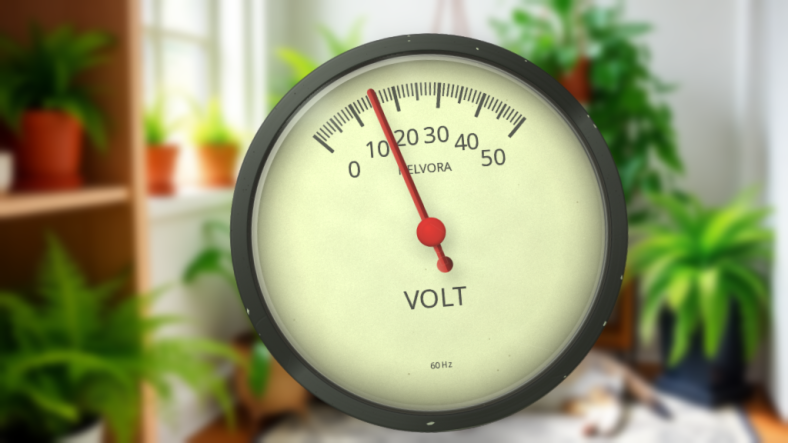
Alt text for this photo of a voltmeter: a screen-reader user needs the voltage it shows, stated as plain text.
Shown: 15 V
